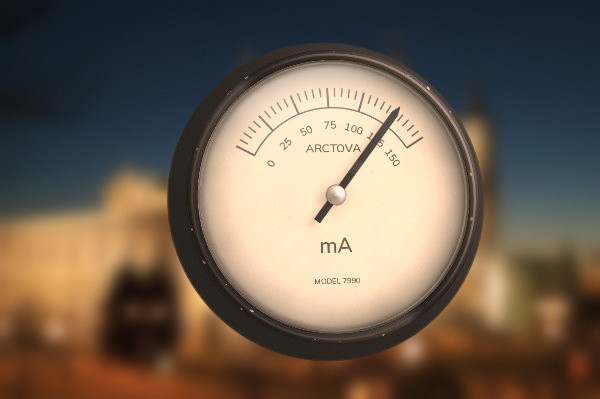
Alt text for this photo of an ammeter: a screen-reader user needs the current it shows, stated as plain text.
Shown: 125 mA
